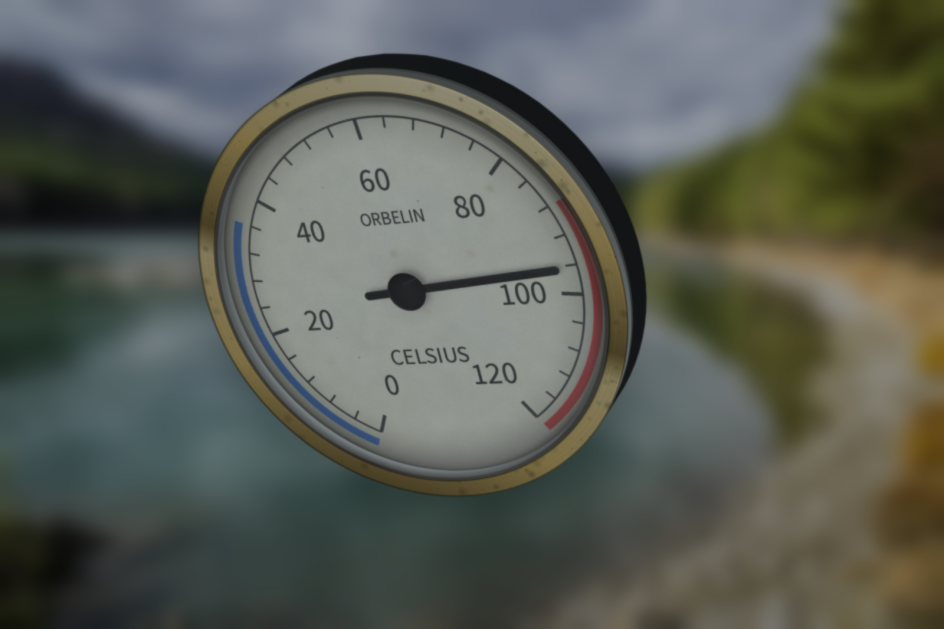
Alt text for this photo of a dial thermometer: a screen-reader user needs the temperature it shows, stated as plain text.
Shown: 96 °C
